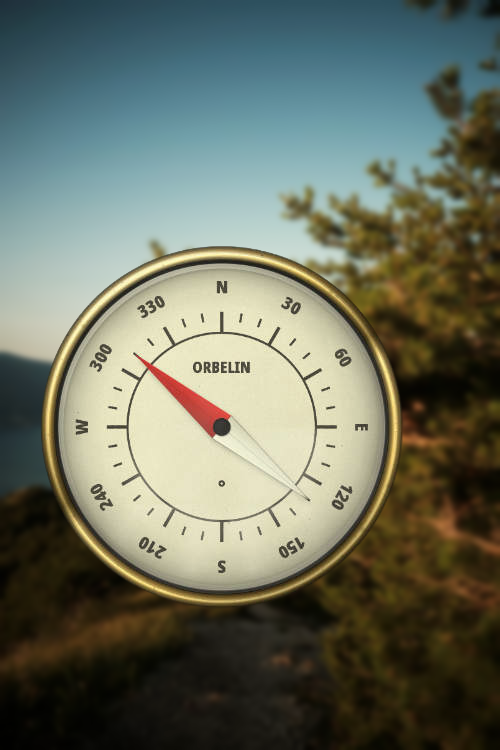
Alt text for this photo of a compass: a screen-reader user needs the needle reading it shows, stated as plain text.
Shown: 310 °
